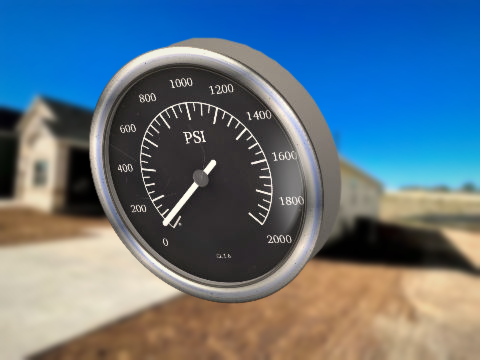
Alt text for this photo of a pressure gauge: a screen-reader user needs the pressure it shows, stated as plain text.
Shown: 50 psi
